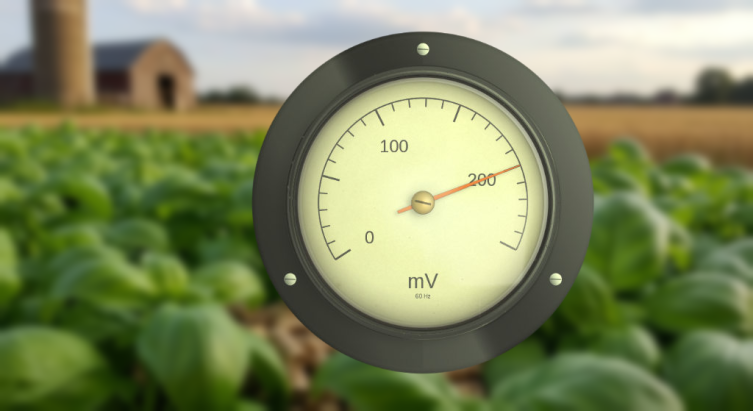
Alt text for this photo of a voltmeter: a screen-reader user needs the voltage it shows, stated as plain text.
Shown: 200 mV
